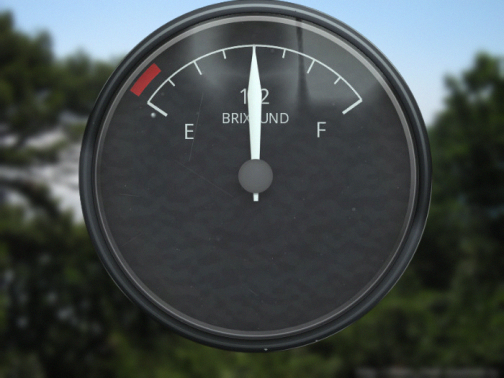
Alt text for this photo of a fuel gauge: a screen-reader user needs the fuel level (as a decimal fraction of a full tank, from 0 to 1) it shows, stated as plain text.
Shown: 0.5
